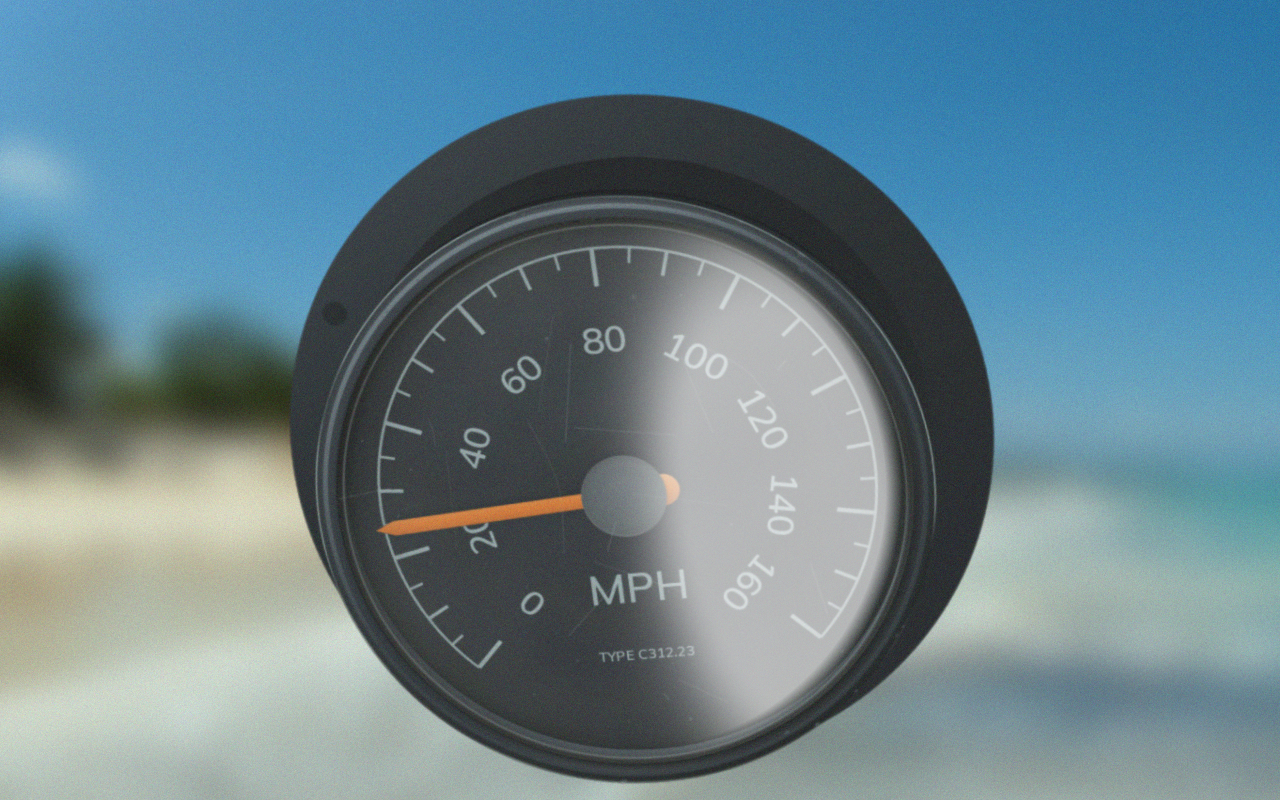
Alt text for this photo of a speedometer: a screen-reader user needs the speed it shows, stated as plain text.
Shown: 25 mph
